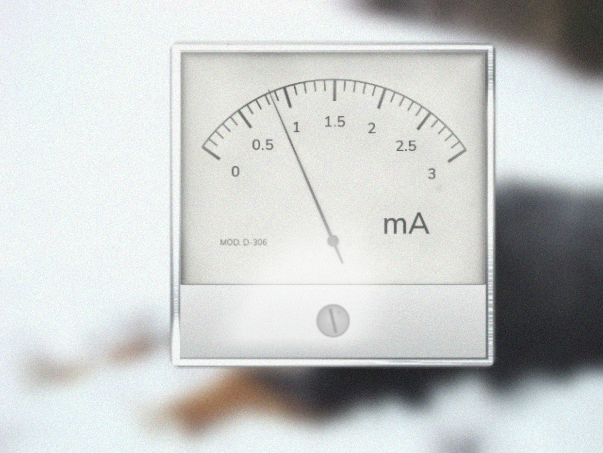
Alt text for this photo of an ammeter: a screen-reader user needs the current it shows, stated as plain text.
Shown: 0.85 mA
